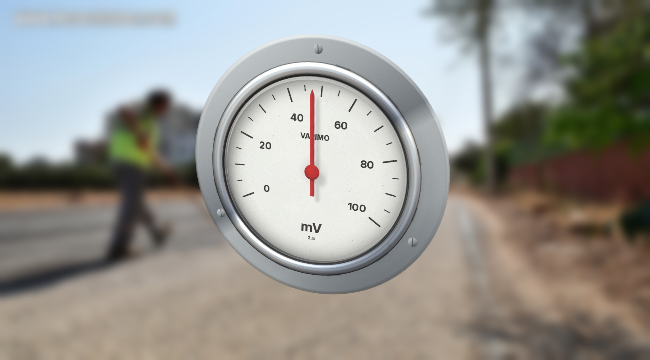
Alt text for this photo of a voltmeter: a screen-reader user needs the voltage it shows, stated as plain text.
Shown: 47.5 mV
